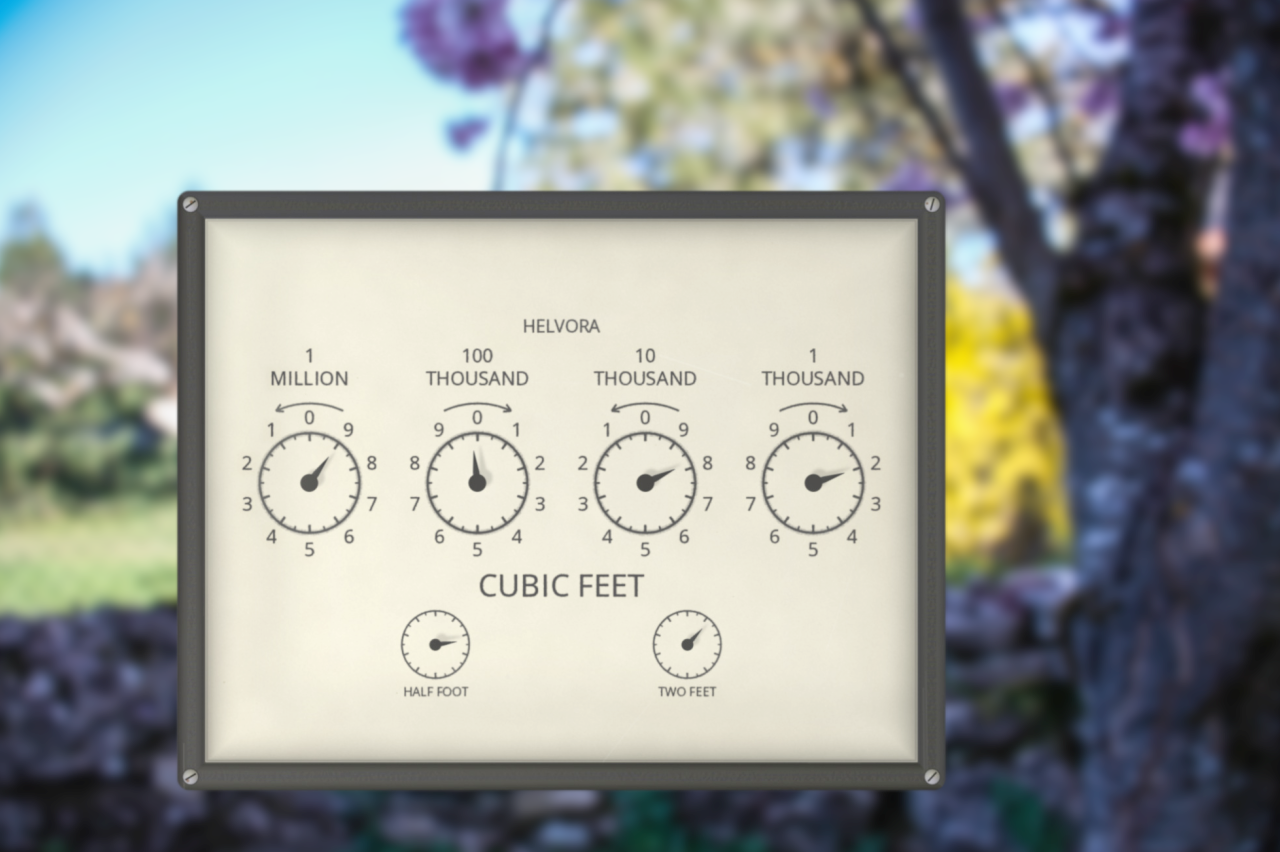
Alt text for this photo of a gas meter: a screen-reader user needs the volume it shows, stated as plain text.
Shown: 898200 ft³
